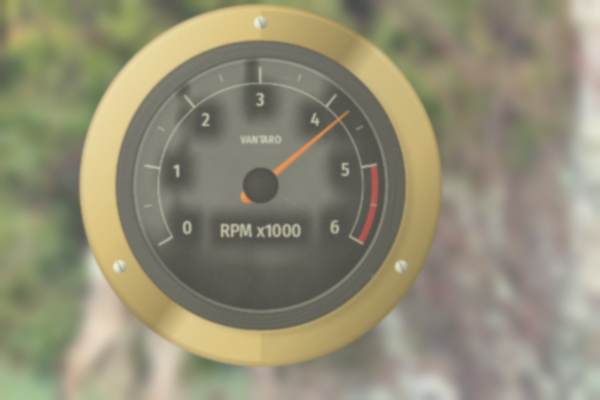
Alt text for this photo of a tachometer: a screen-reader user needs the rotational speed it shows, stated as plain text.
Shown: 4250 rpm
